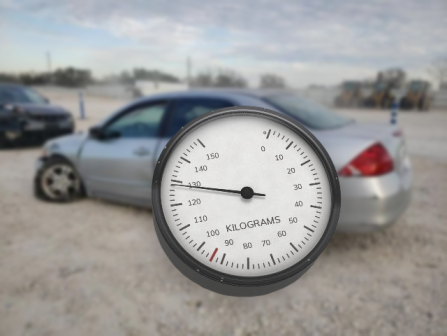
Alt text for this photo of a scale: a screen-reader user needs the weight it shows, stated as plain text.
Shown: 128 kg
